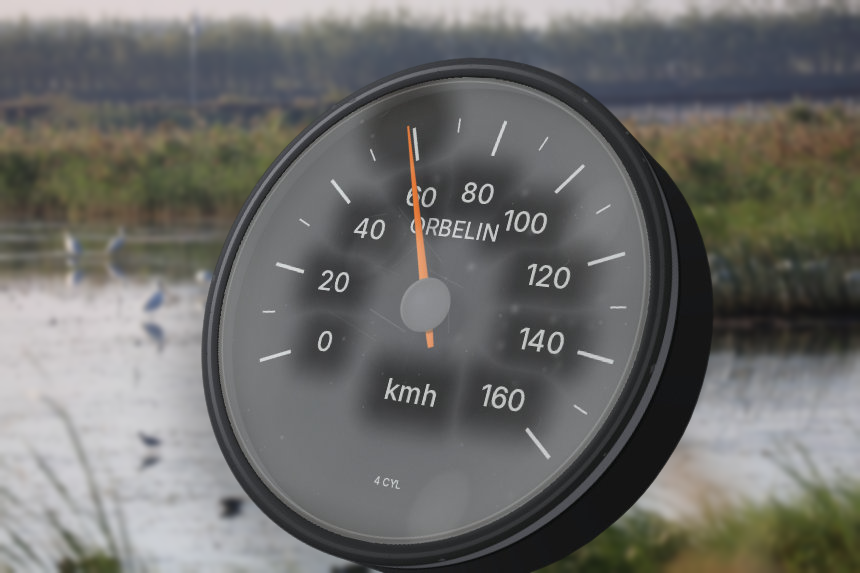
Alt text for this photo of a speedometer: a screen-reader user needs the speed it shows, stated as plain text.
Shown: 60 km/h
